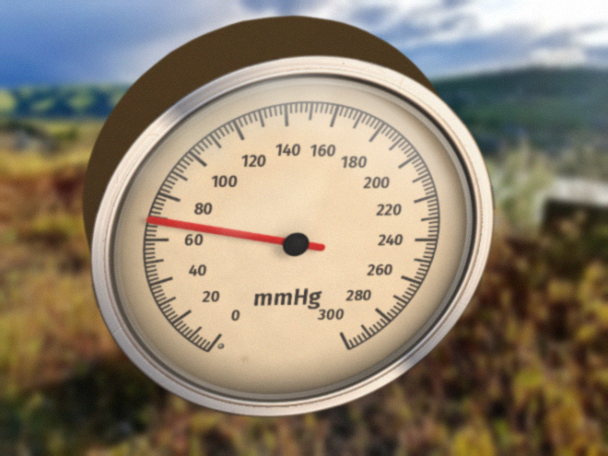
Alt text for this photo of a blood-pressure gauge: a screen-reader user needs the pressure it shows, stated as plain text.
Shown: 70 mmHg
